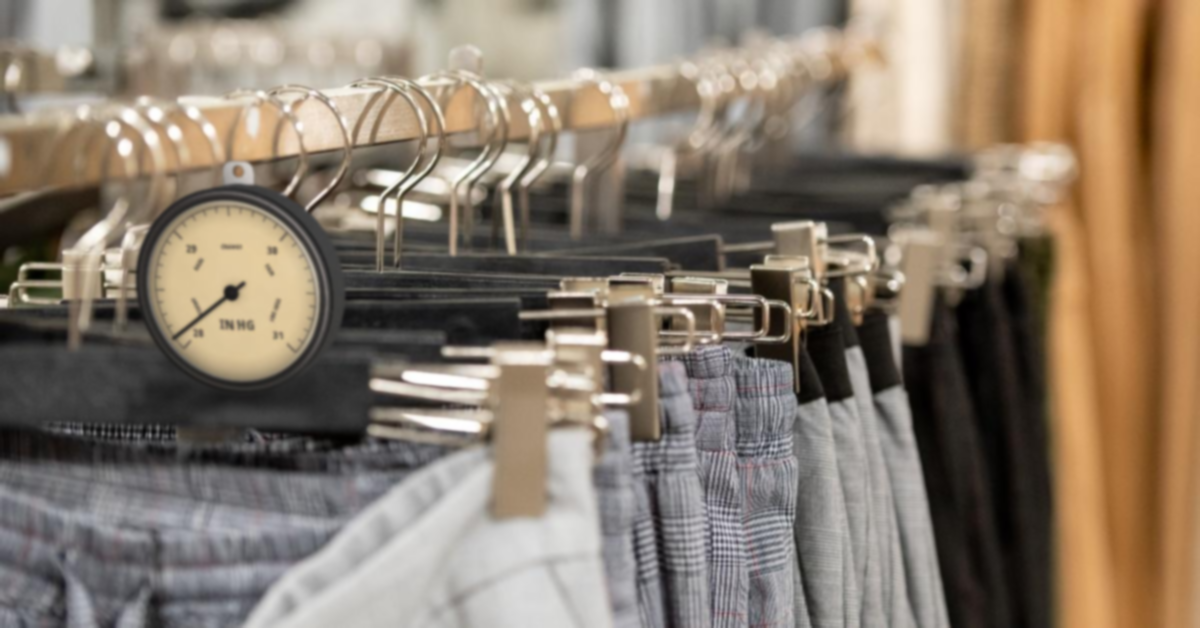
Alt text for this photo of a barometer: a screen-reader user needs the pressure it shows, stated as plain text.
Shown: 28.1 inHg
